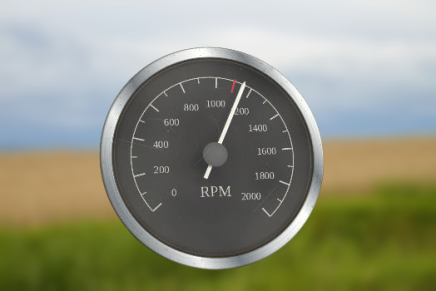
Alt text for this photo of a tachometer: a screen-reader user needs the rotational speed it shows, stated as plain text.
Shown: 1150 rpm
